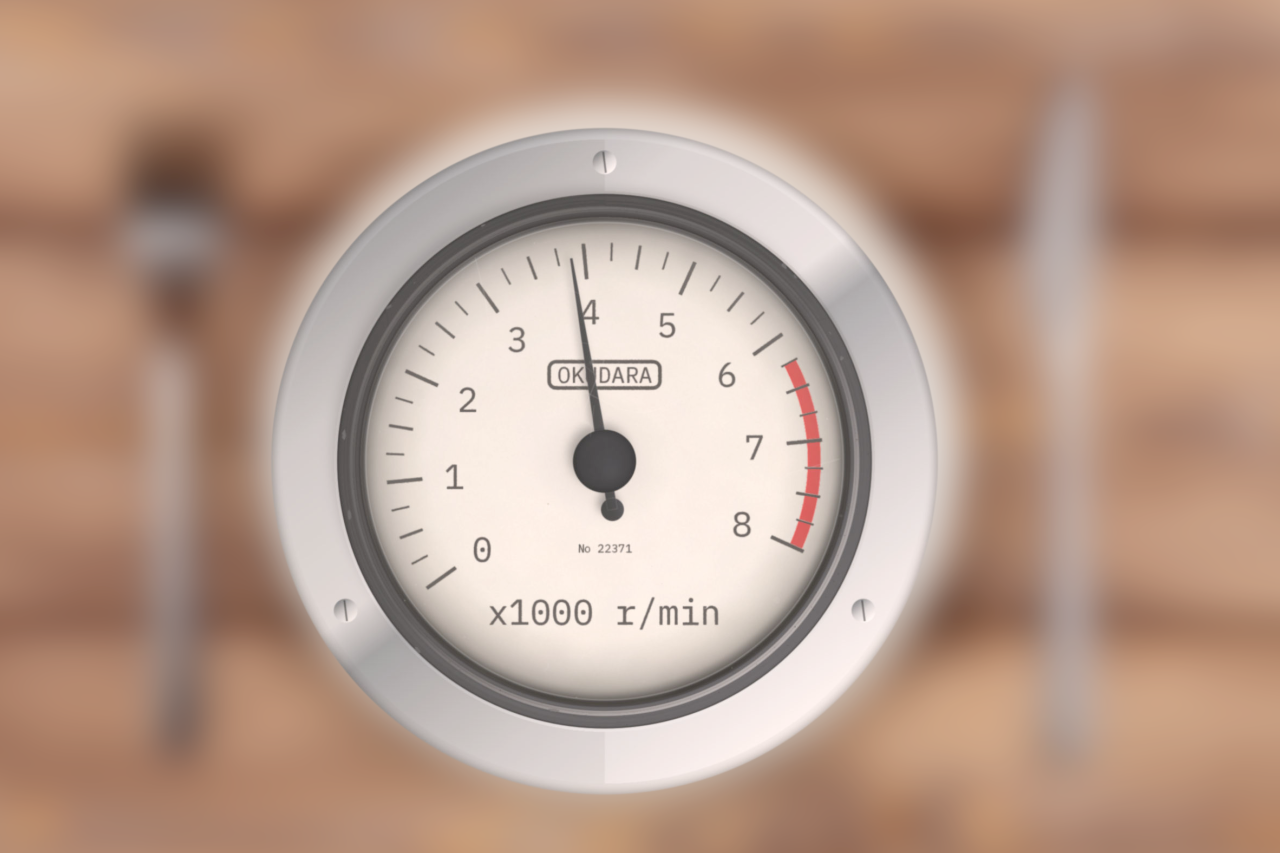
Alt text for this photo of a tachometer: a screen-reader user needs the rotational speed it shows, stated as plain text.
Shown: 3875 rpm
